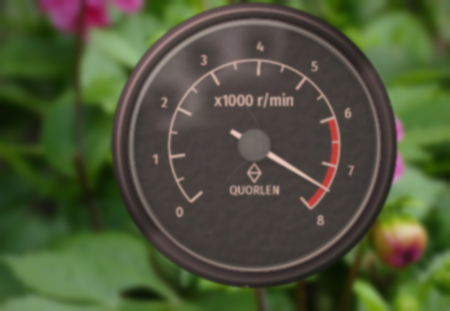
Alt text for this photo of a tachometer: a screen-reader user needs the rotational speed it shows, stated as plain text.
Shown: 7500 rpm
